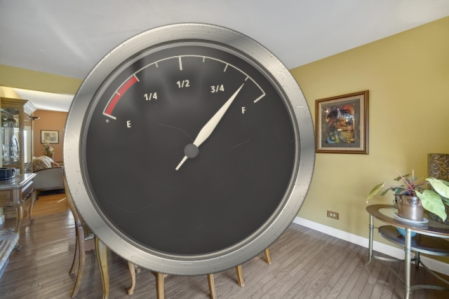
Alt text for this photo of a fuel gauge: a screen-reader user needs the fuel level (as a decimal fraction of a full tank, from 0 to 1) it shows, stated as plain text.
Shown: 0.875
